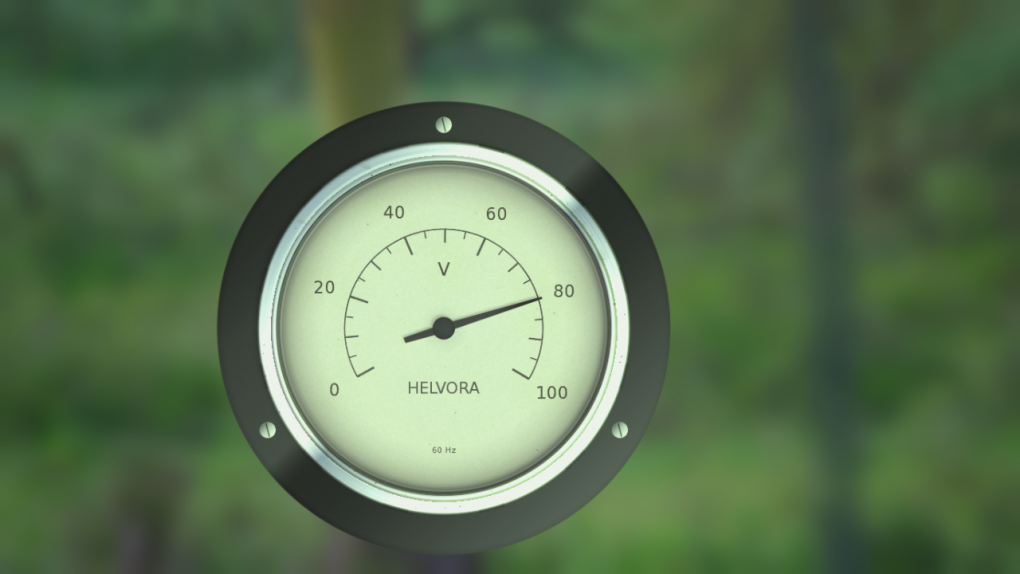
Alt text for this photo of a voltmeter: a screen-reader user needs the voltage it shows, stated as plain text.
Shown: 80 V
